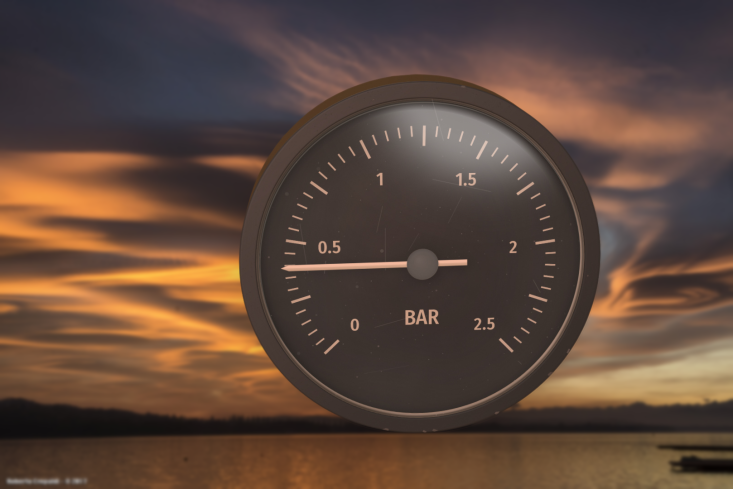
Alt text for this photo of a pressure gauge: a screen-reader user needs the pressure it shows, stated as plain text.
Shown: 0.4 bar
